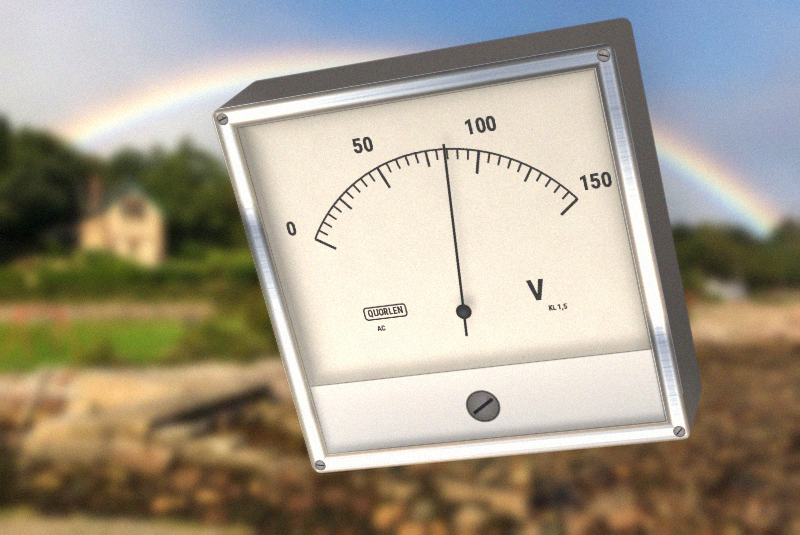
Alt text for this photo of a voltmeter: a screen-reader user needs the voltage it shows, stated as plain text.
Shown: 85 V
